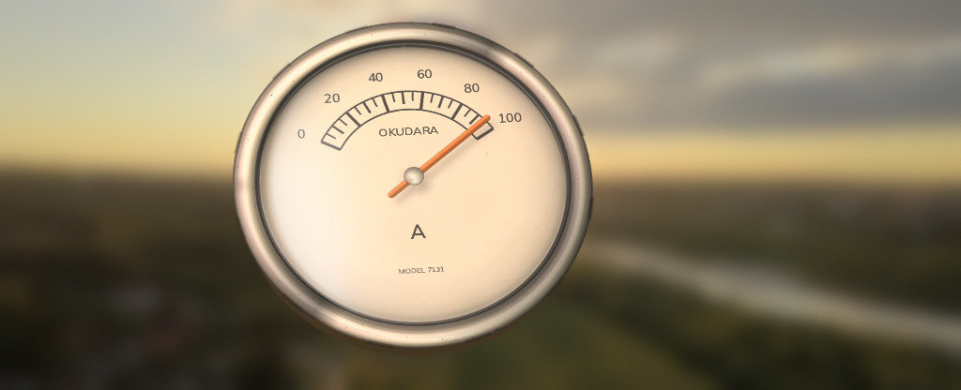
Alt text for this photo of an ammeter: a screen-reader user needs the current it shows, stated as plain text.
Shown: 95 A
